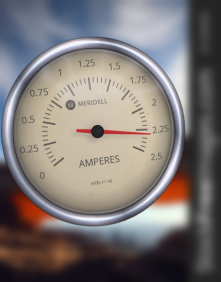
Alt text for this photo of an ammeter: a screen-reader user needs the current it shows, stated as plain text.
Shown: 2.3 A
